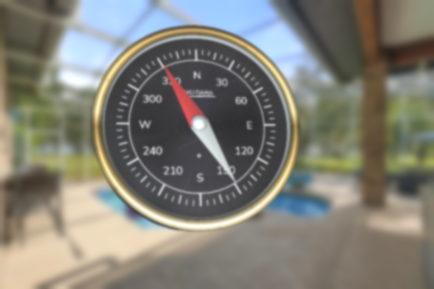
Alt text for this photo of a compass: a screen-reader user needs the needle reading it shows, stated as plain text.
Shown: 330 °
